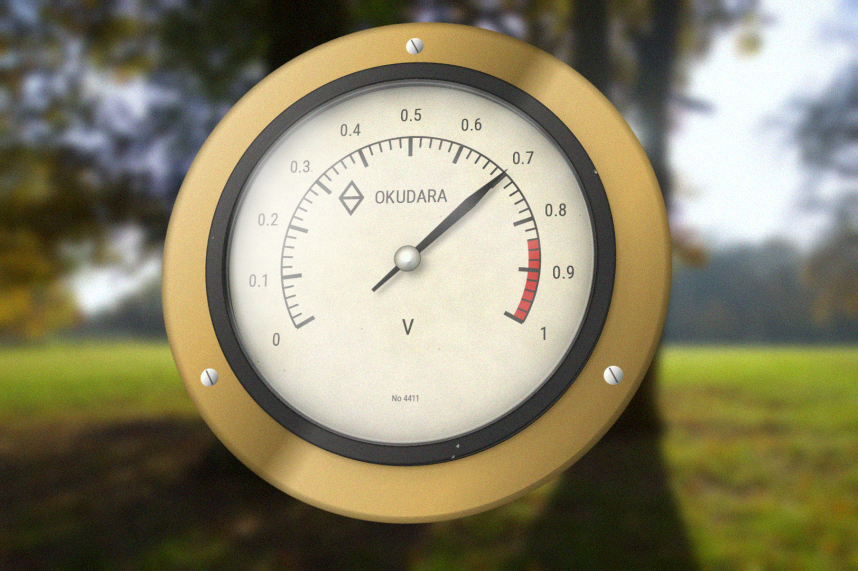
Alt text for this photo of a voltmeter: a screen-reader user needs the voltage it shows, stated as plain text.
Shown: 0.7 V
